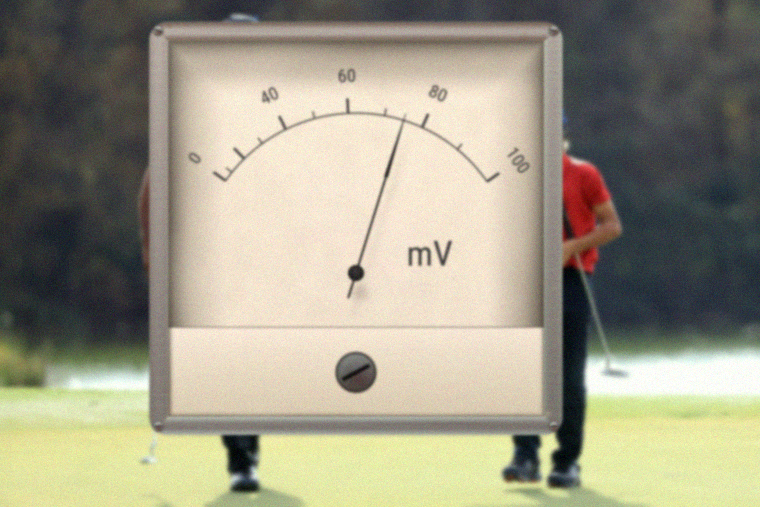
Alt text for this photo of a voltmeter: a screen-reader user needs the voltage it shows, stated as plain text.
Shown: 75 mV
